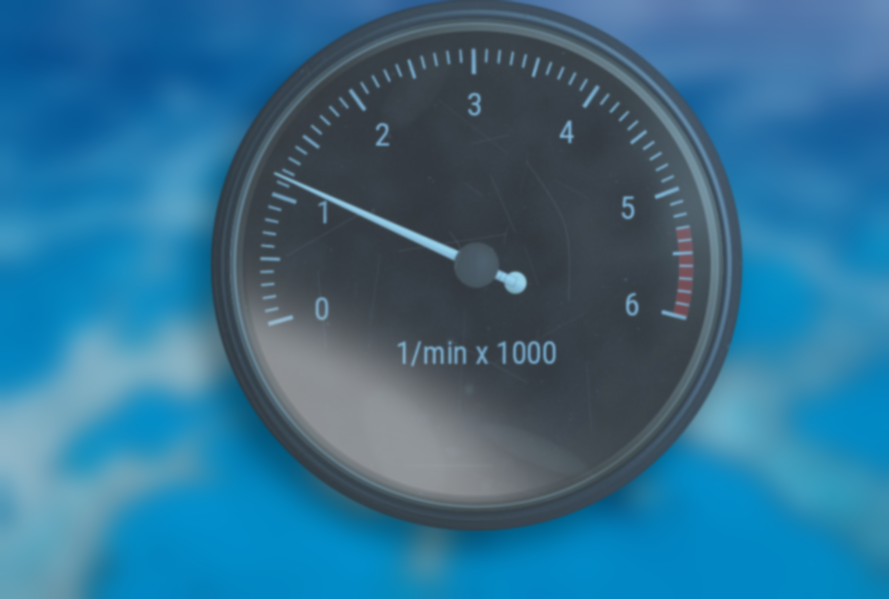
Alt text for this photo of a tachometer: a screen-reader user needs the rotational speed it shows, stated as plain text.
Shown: 1150 rpm
